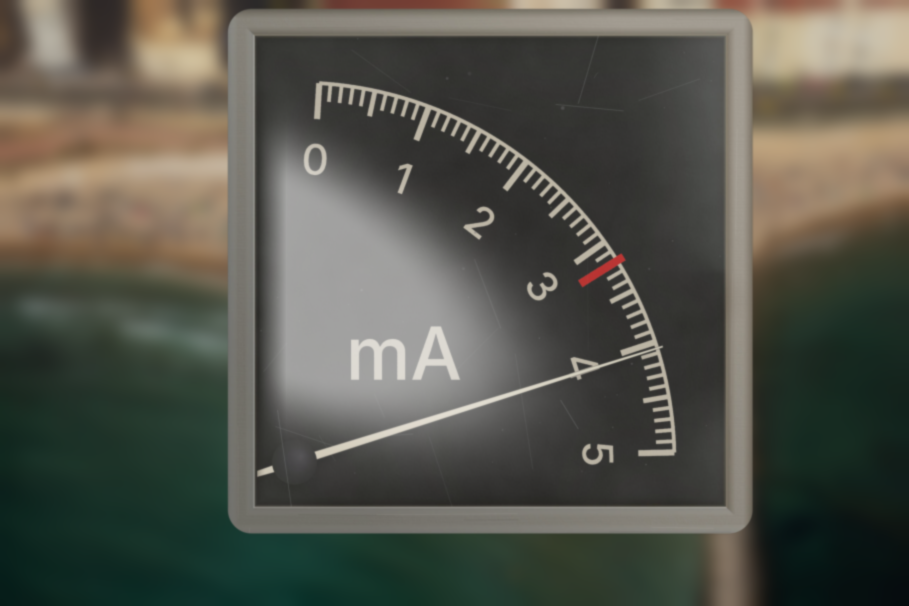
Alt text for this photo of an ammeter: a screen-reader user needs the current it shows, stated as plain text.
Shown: 4.05 mA
